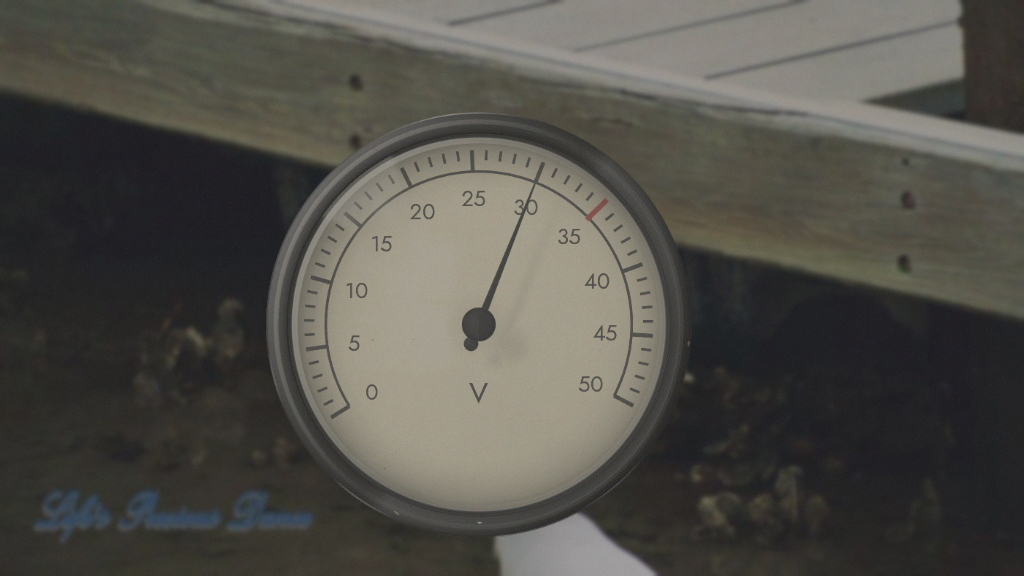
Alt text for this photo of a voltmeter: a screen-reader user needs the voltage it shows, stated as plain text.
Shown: 30 V
